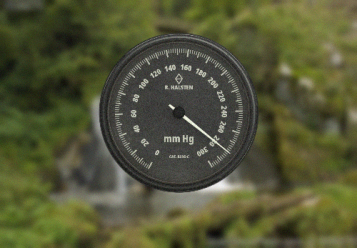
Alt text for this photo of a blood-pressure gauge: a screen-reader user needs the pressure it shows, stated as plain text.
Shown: 280 mmHg
